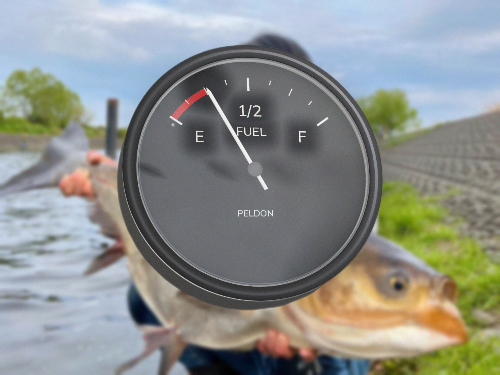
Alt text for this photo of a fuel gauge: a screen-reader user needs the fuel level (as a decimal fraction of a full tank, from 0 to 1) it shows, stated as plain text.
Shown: 0.25
